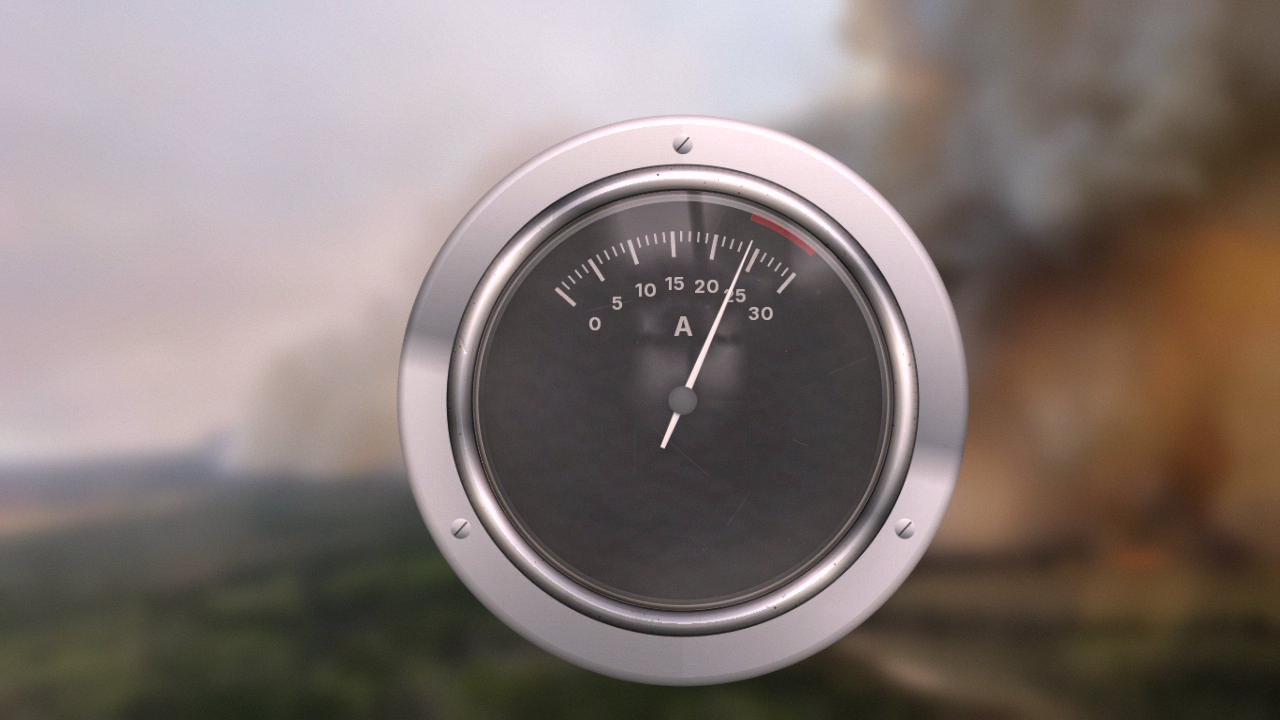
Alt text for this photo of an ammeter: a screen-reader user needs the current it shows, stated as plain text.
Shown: 24 A
